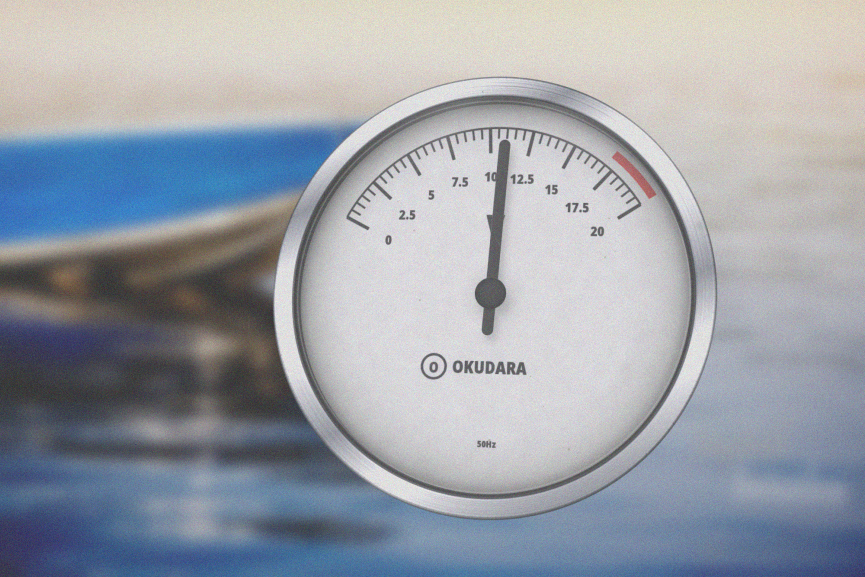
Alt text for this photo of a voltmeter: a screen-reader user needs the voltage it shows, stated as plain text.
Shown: 11 V
